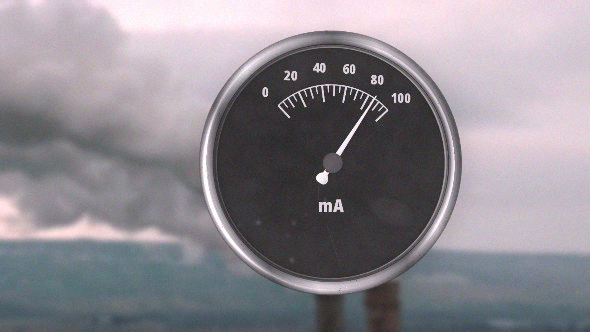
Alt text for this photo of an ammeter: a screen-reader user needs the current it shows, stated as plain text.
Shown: 85 mA
